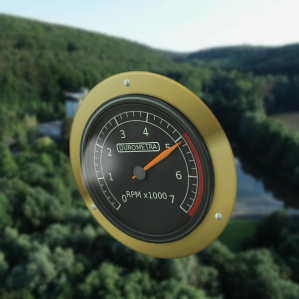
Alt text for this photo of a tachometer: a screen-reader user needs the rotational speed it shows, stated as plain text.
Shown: 5100 rpm
